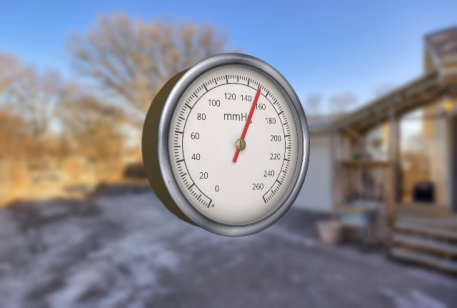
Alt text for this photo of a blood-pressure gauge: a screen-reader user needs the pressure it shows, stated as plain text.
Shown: 150 mmHg
